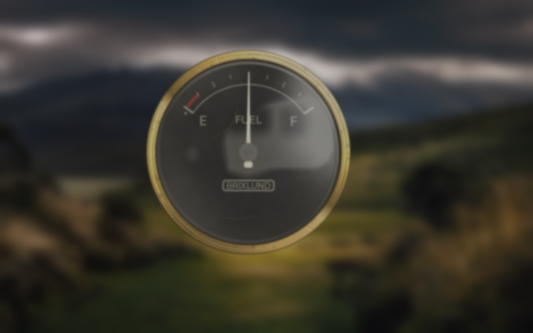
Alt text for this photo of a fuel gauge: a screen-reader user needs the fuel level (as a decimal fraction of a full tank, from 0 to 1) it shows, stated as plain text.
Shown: 0.5
